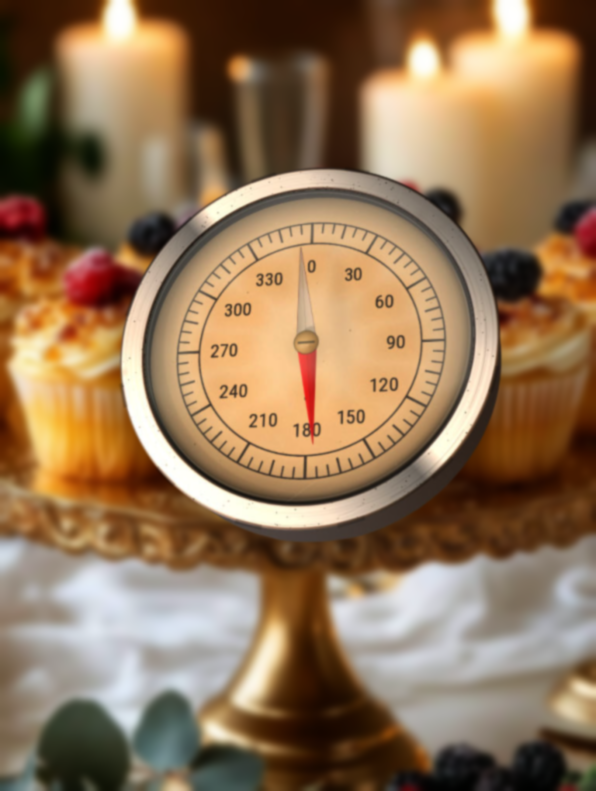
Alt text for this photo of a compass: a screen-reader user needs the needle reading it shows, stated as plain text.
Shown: 175 °
